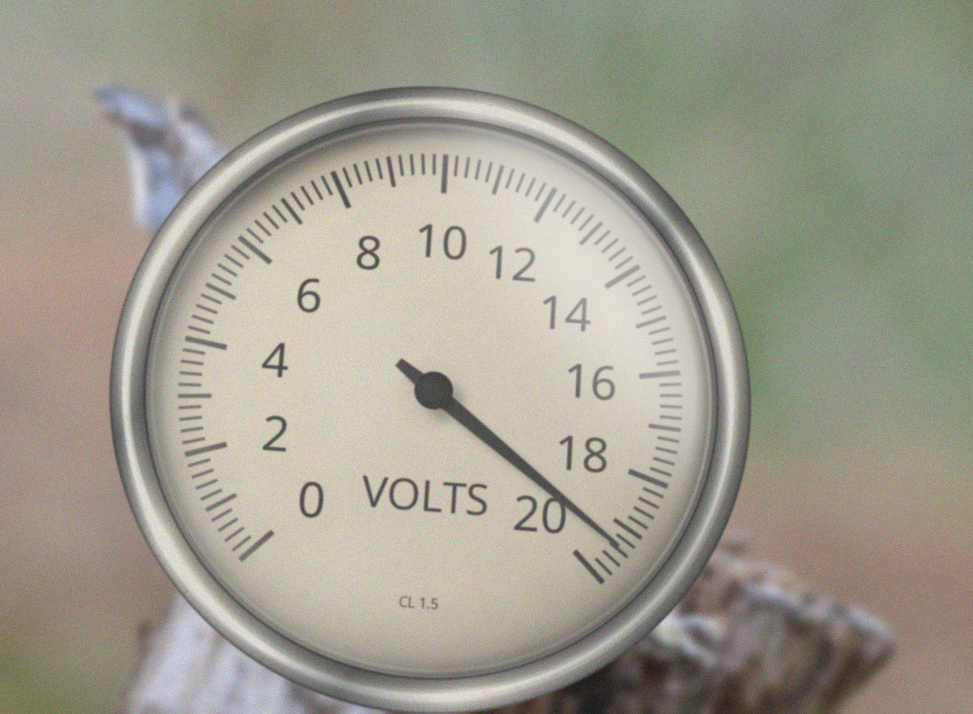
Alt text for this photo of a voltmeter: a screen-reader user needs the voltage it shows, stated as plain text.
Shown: 19.4 V
